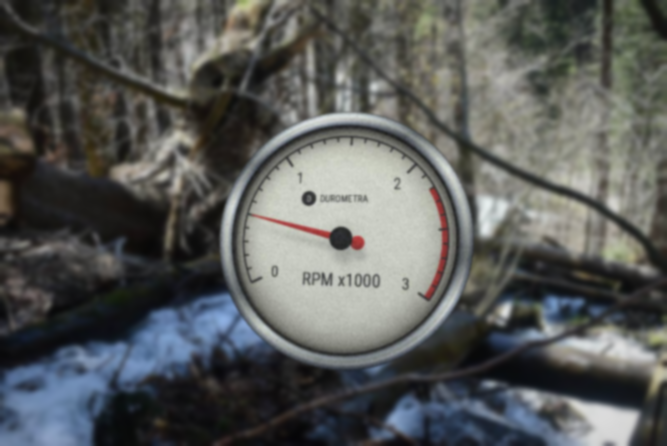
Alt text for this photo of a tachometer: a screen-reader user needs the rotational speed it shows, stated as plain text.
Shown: 500 rpm
